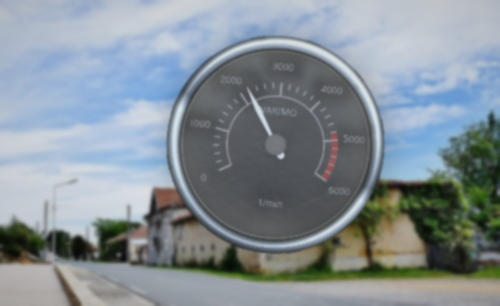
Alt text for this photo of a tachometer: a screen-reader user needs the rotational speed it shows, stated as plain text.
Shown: 2200 rpm
